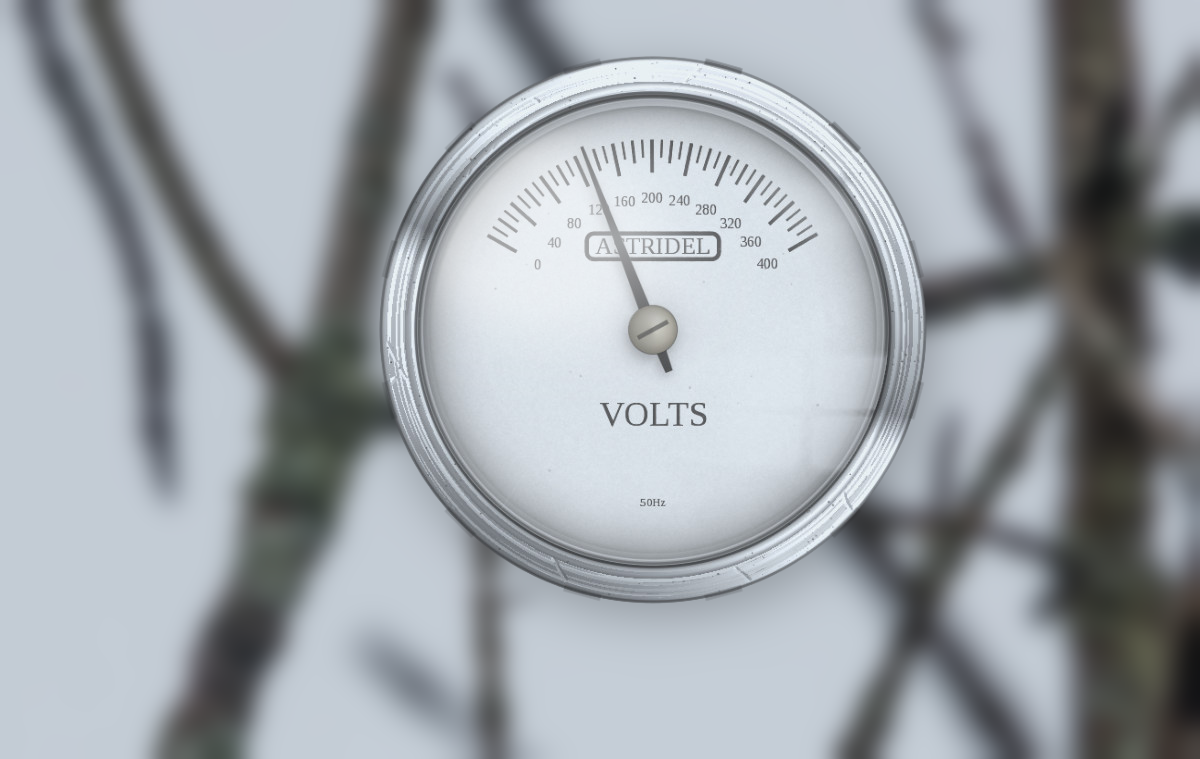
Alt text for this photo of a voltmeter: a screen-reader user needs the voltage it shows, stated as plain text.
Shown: 130 V
